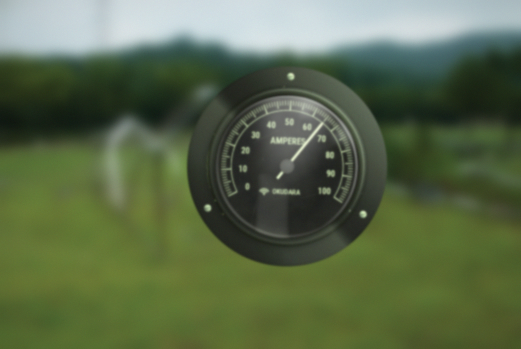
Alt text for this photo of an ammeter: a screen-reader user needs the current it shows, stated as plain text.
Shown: 65 A
